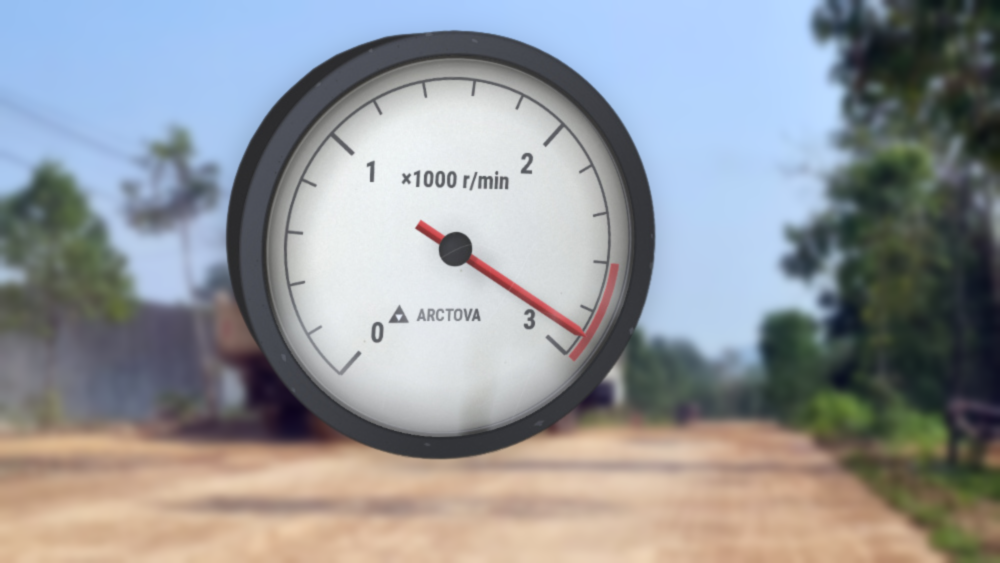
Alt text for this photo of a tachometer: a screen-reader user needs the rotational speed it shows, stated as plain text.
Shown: 2900 rpm
